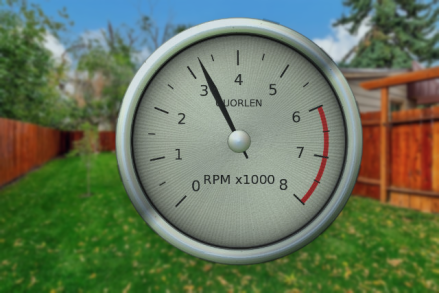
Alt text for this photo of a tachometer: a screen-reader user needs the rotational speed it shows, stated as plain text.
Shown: 3250 rpm
